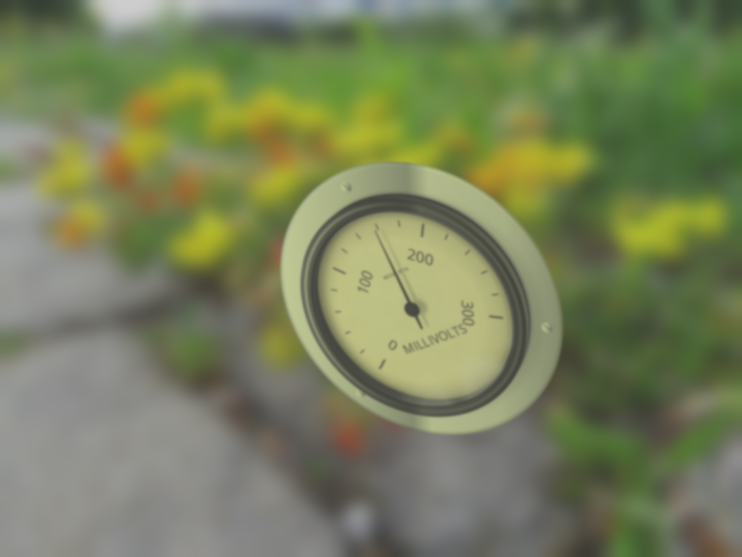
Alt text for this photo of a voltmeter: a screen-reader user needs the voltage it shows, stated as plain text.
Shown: 160 mV
